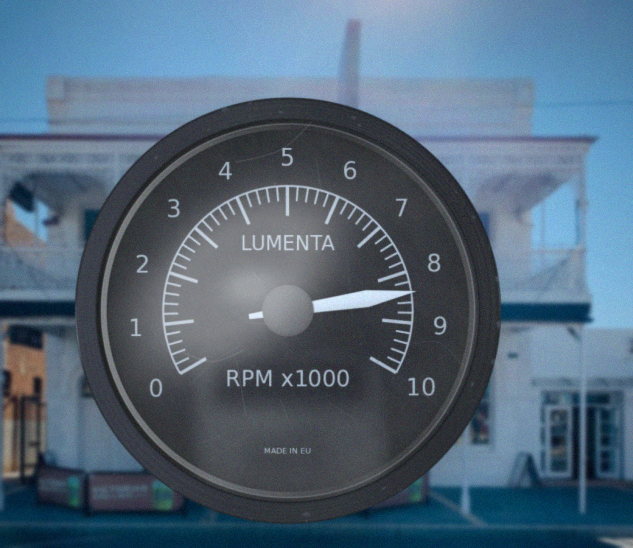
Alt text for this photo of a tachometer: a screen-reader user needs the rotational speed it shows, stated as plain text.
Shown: 8400 rpm
